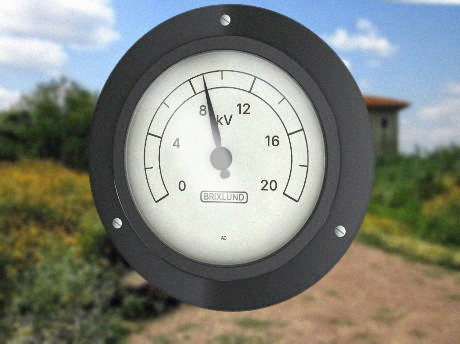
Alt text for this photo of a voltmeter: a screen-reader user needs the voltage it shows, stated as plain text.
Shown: 9 kV
